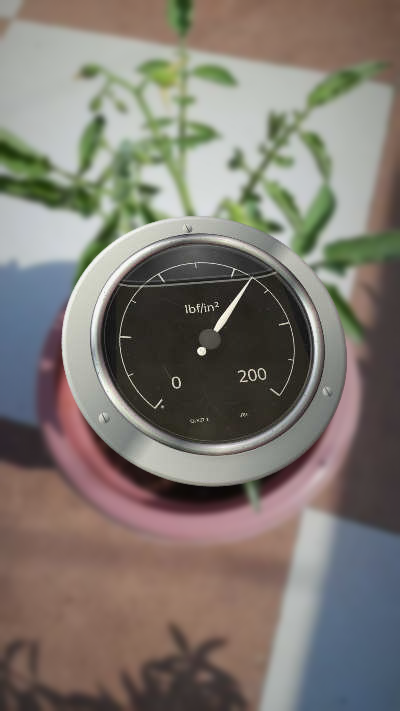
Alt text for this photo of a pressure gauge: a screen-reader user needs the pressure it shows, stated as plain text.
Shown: 130 psi
